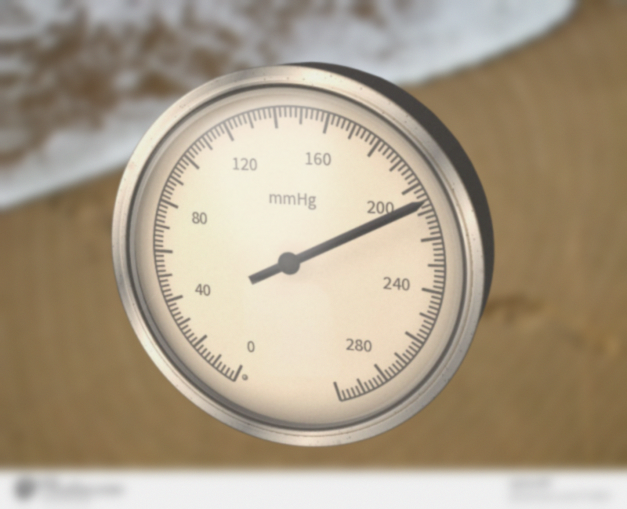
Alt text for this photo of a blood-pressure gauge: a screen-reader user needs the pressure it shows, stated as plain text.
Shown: 206 mmHg
